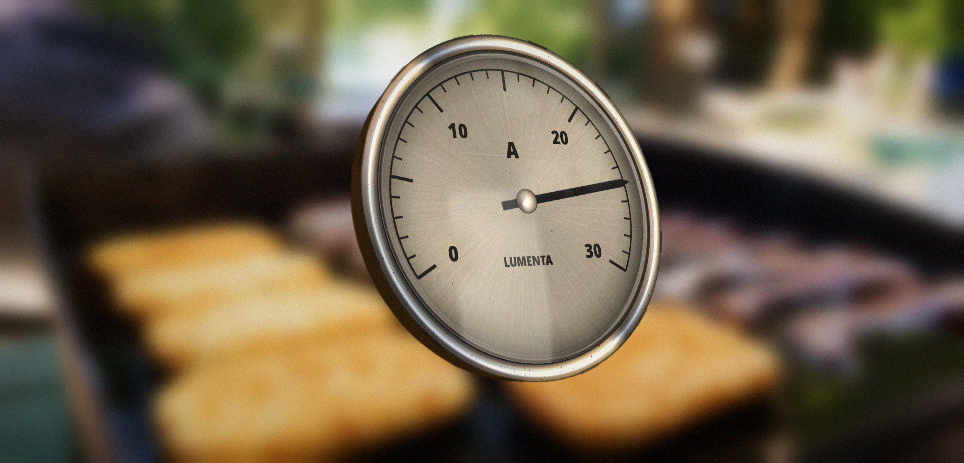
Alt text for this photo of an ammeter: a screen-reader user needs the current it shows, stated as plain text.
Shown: 25 A
